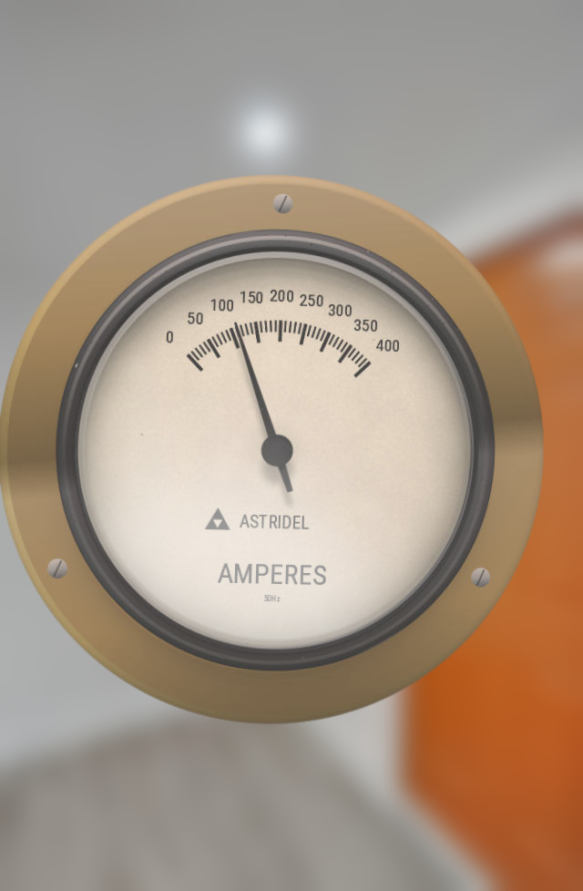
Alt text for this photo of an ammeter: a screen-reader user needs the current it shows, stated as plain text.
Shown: 110 A
